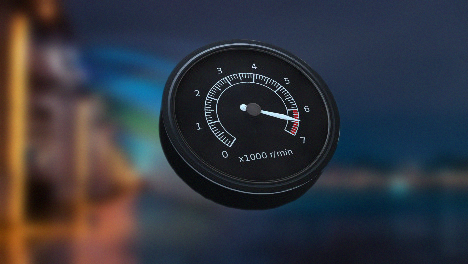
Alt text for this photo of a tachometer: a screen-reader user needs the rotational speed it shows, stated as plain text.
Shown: 6500 rpm
